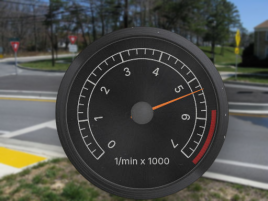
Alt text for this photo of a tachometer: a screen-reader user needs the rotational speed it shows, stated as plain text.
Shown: 5300 rpm
